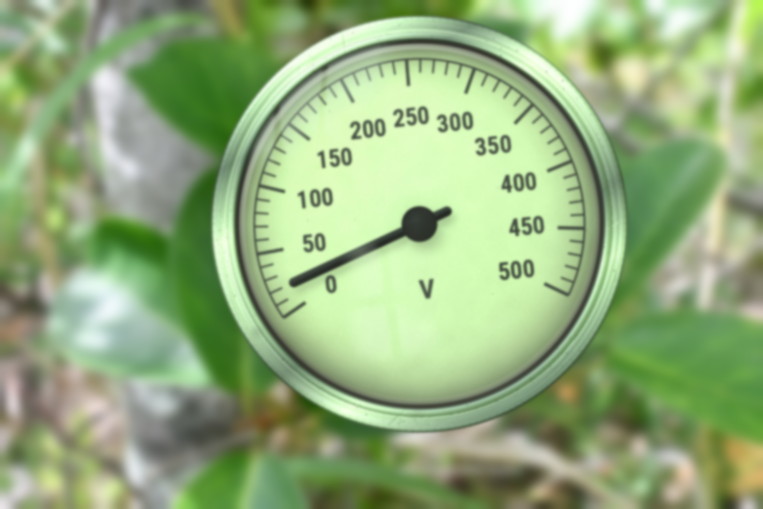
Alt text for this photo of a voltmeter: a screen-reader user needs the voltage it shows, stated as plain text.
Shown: 20 V
